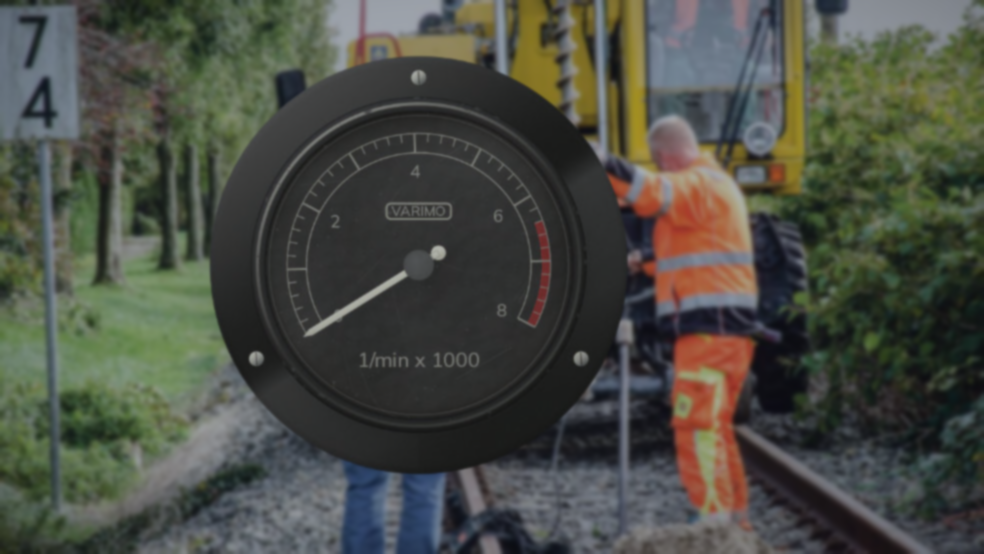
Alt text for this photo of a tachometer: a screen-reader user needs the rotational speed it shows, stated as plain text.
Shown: 0 rpm
